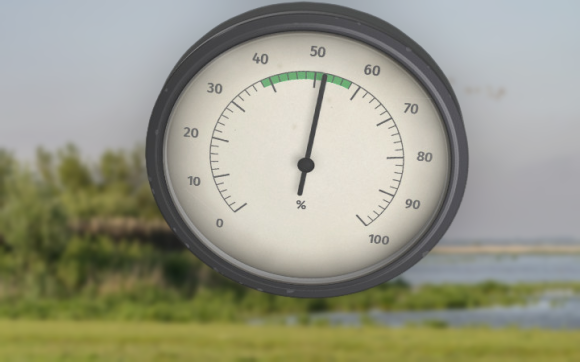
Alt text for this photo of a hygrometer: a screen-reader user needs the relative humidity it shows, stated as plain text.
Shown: 52 %
